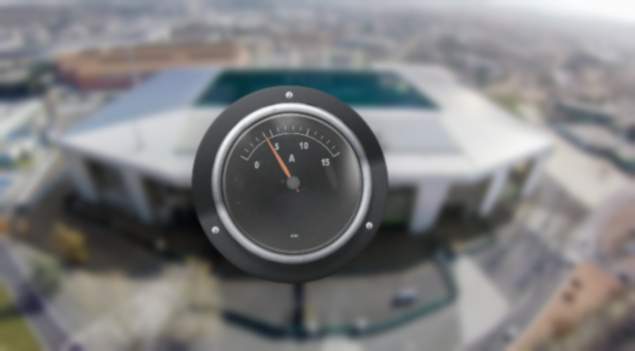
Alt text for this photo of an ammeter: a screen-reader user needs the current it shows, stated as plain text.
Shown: 4 A
